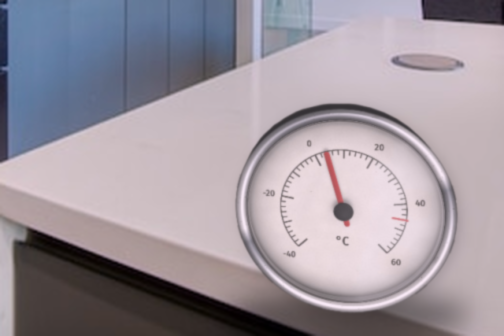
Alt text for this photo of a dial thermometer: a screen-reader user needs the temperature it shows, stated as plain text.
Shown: 4 °C
